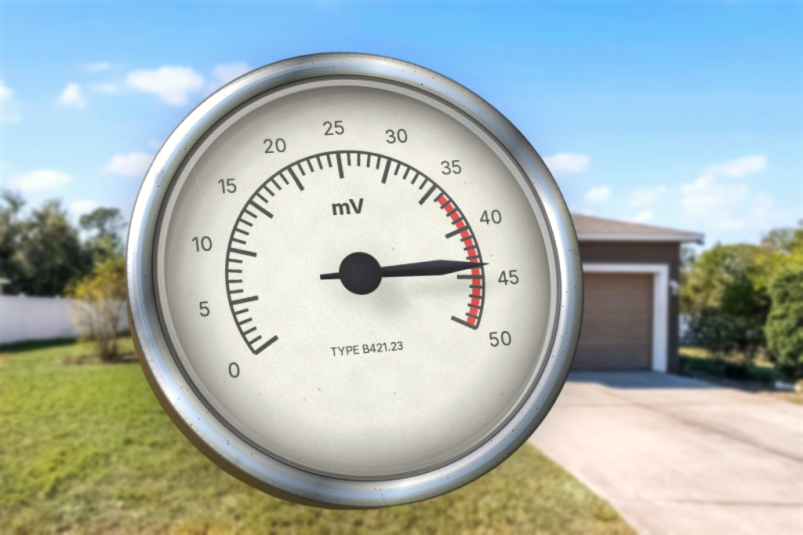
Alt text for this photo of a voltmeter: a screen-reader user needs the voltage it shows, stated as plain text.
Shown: 44 mV
